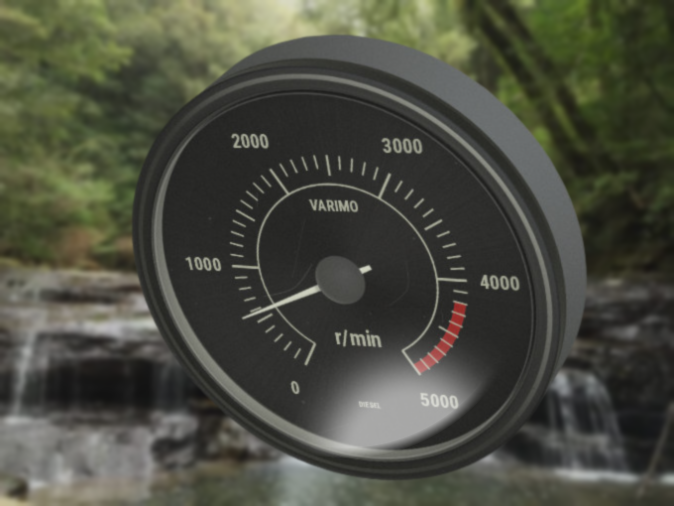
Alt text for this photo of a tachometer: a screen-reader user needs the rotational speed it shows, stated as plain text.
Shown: 600 rpm
